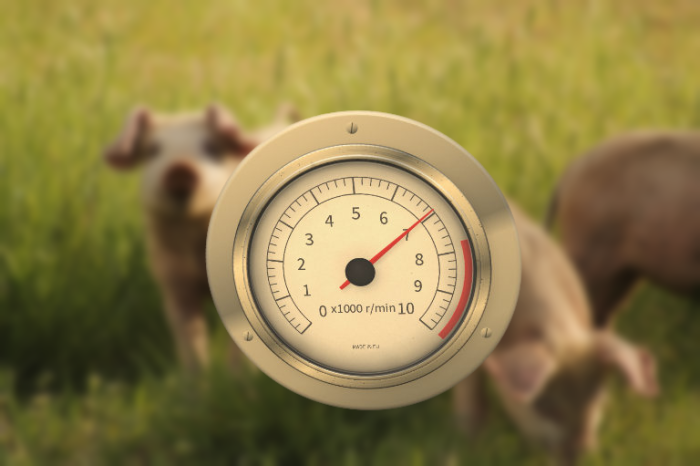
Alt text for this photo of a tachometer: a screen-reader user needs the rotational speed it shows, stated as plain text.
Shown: 6900 rpm
